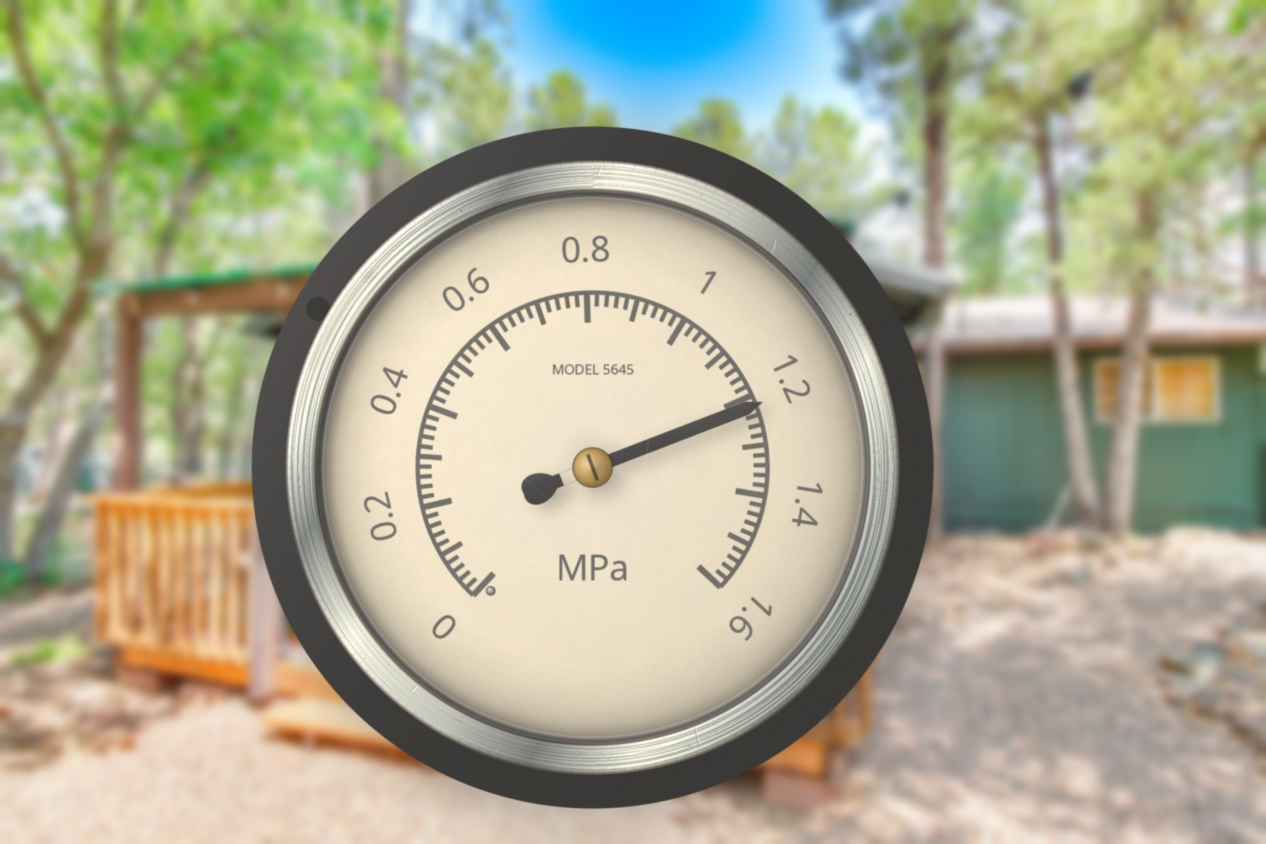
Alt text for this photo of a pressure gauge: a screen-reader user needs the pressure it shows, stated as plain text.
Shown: 1.22 MPa
